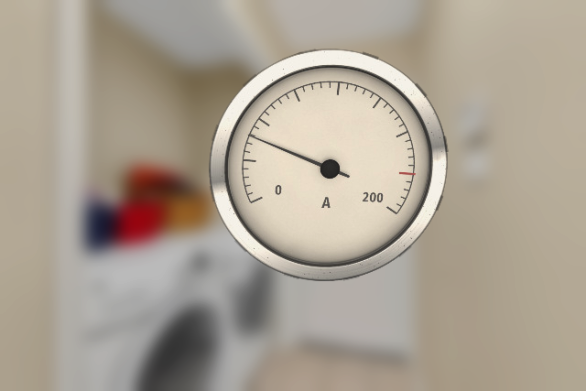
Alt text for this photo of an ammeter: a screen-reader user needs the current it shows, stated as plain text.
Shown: 40 A
